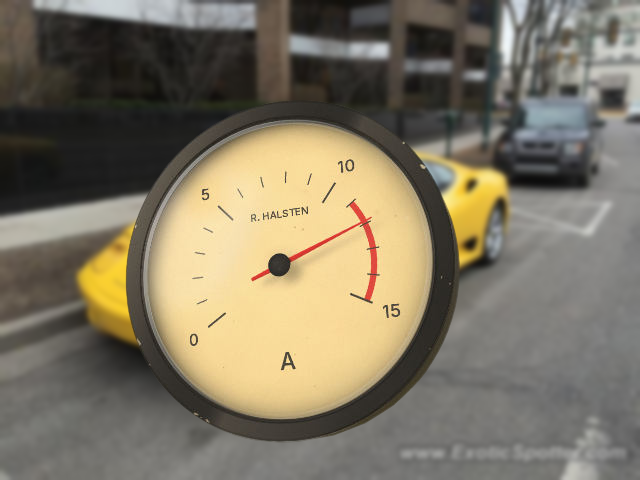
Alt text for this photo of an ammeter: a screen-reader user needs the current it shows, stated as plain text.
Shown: 12 A
